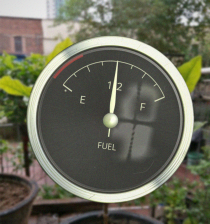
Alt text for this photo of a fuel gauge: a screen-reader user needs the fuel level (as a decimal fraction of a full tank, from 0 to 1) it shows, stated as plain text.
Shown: 0.5
